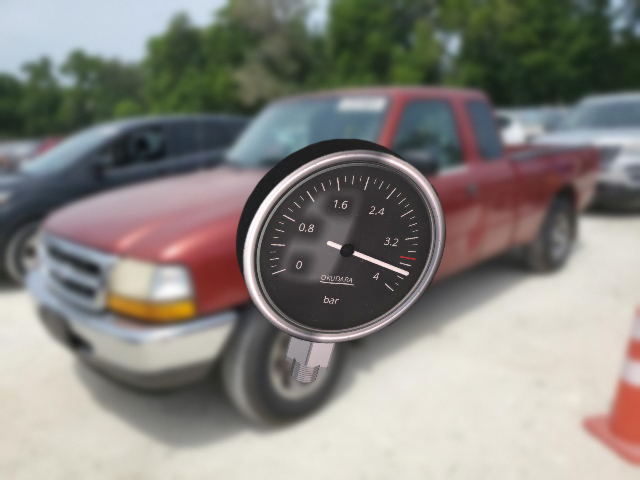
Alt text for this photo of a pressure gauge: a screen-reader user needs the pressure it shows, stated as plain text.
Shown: 3.7 bar
